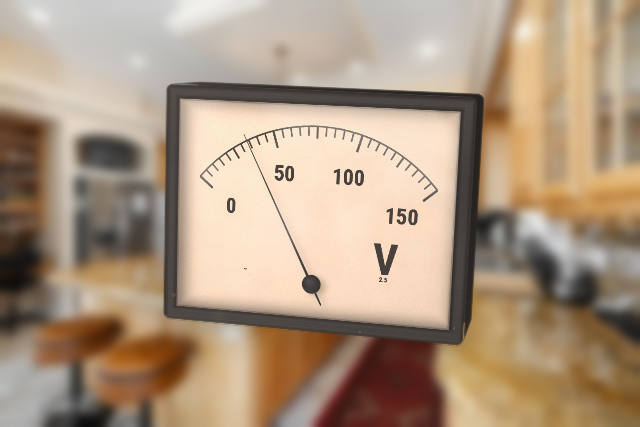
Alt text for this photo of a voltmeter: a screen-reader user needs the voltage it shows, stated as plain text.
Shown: 35 V
